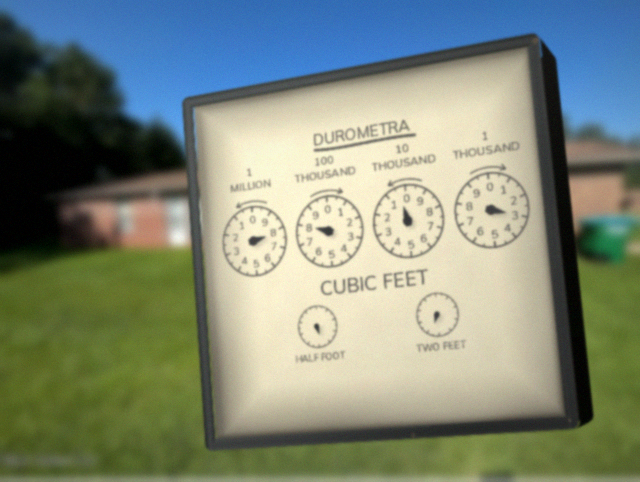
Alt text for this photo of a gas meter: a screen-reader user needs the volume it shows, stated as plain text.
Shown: 780300 ft³
